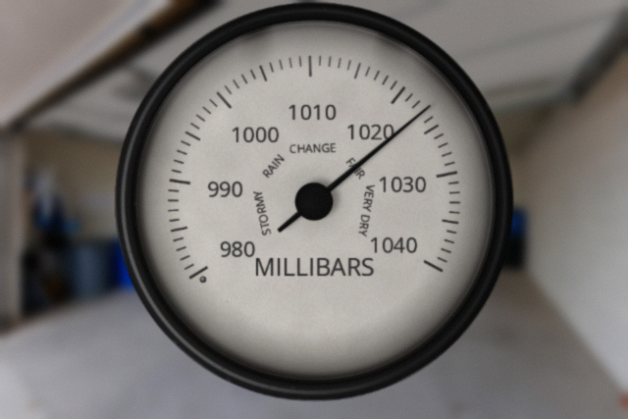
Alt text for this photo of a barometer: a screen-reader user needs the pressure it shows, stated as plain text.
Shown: 1023 mbar
